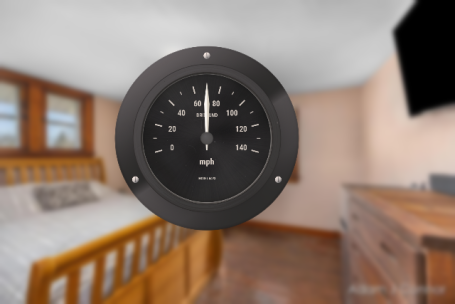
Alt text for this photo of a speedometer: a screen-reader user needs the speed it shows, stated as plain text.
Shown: 70 mph
